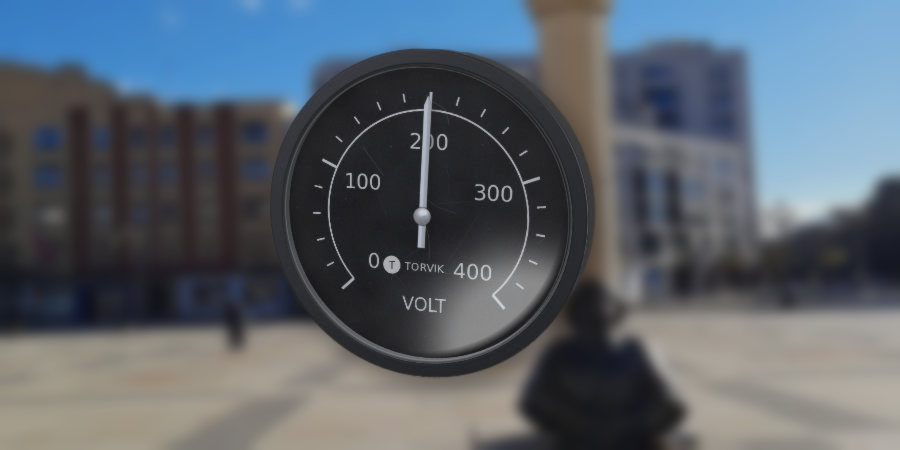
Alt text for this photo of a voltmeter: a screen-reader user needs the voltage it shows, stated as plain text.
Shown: 200 V
